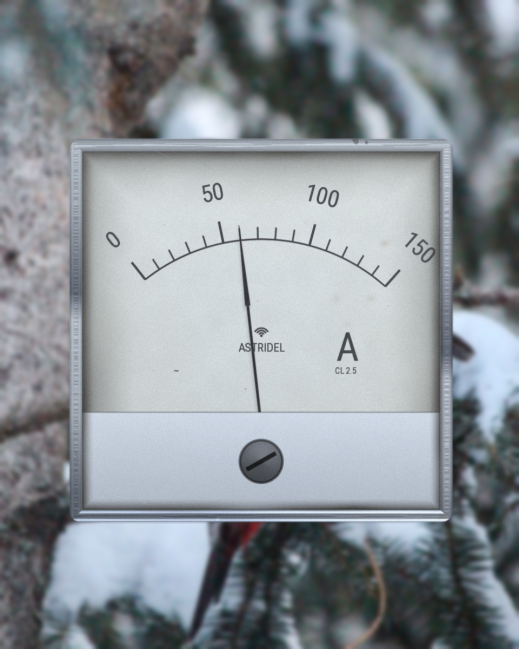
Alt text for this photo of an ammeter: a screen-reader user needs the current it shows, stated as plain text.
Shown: 60 A
